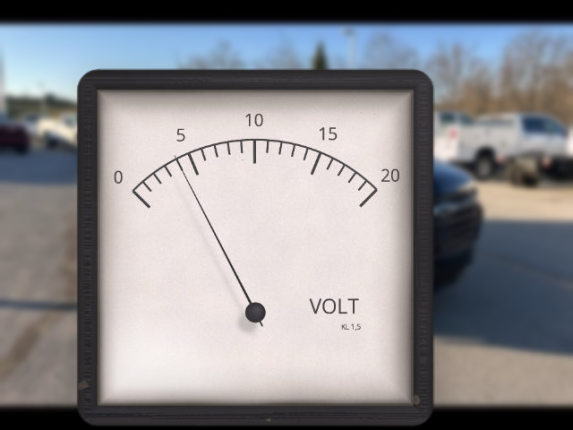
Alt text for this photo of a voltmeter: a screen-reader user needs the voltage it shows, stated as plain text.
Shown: 4 V
